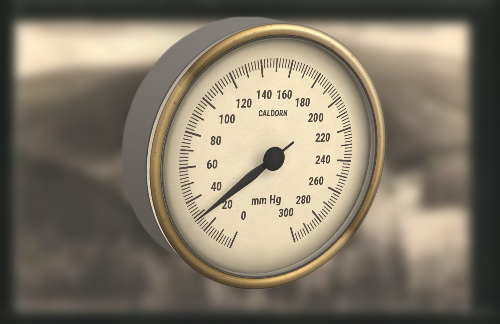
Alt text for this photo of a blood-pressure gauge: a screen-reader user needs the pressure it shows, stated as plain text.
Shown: 30 mmHg
